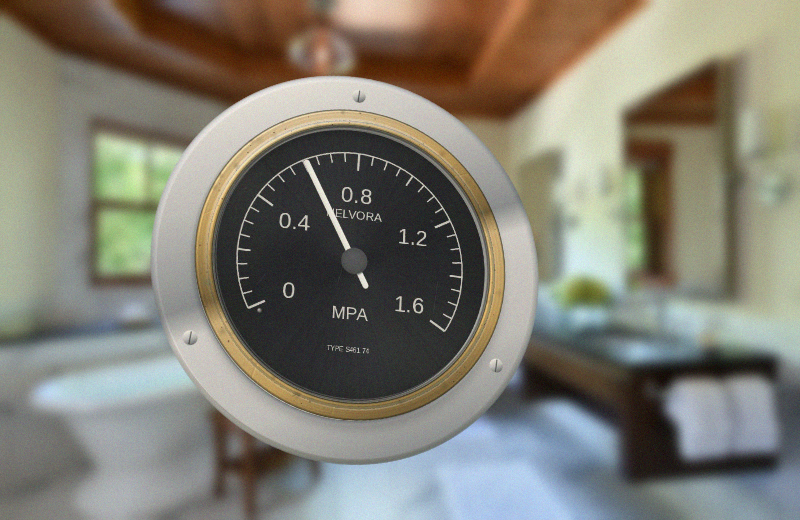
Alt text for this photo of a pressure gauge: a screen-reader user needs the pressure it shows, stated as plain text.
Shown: 0.6 MPa
